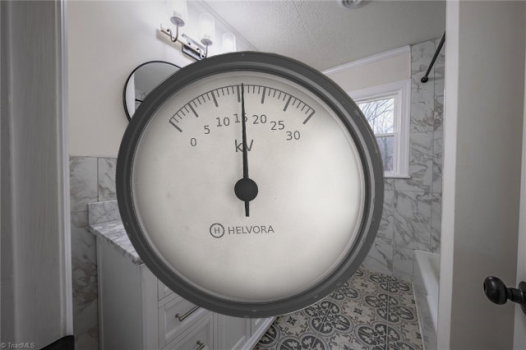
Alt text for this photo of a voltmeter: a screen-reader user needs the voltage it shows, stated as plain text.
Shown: 16 kV
